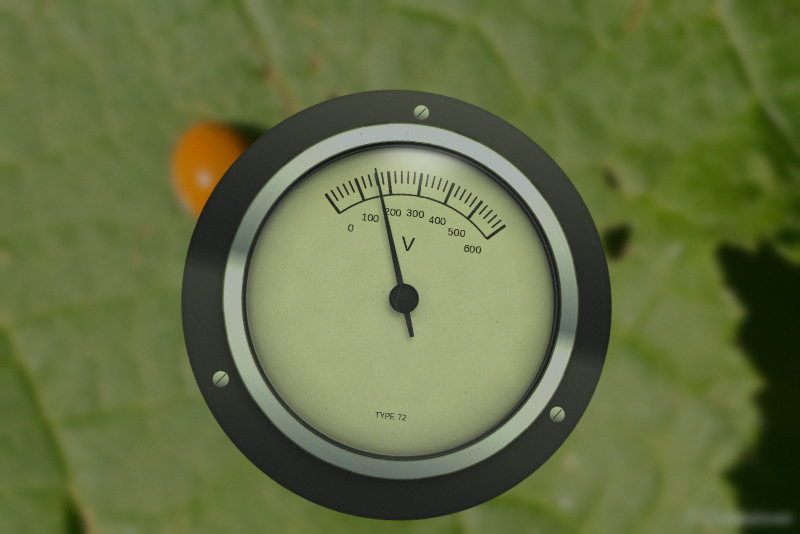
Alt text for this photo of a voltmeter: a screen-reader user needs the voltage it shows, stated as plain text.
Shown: 160 V
